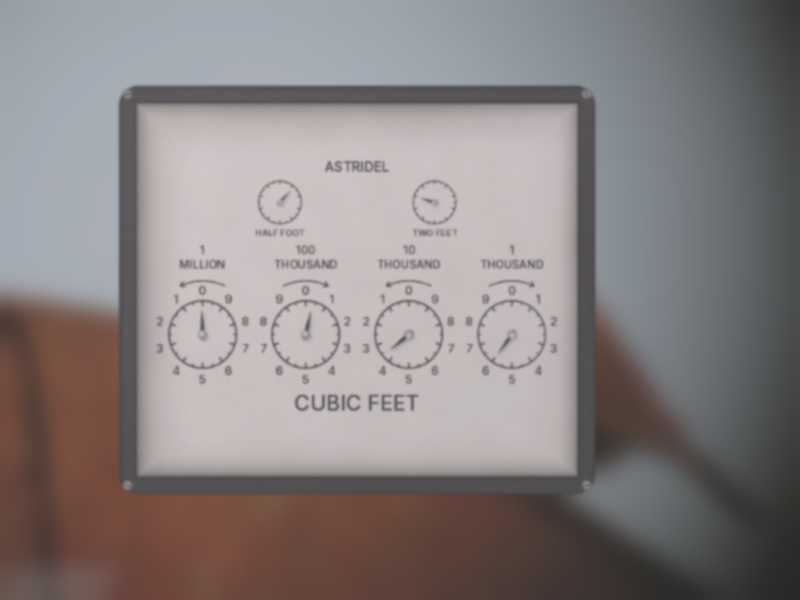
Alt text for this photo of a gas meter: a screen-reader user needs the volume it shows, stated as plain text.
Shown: 3600 ft³
